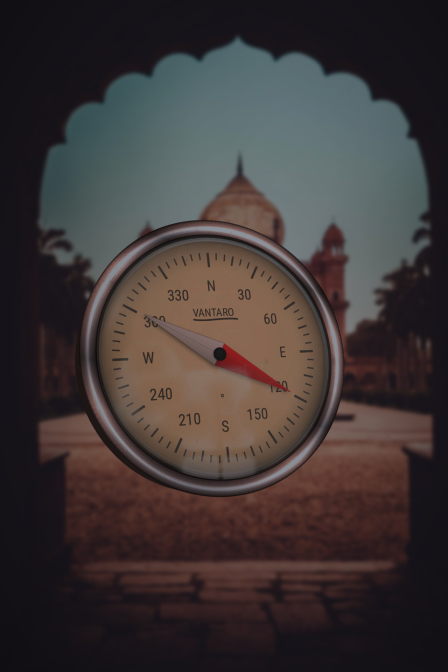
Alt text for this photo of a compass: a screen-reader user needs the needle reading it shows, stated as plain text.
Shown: 120 °
